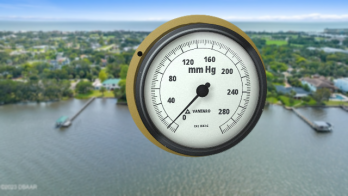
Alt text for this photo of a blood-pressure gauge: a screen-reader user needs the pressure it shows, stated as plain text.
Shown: 10 mmHg
